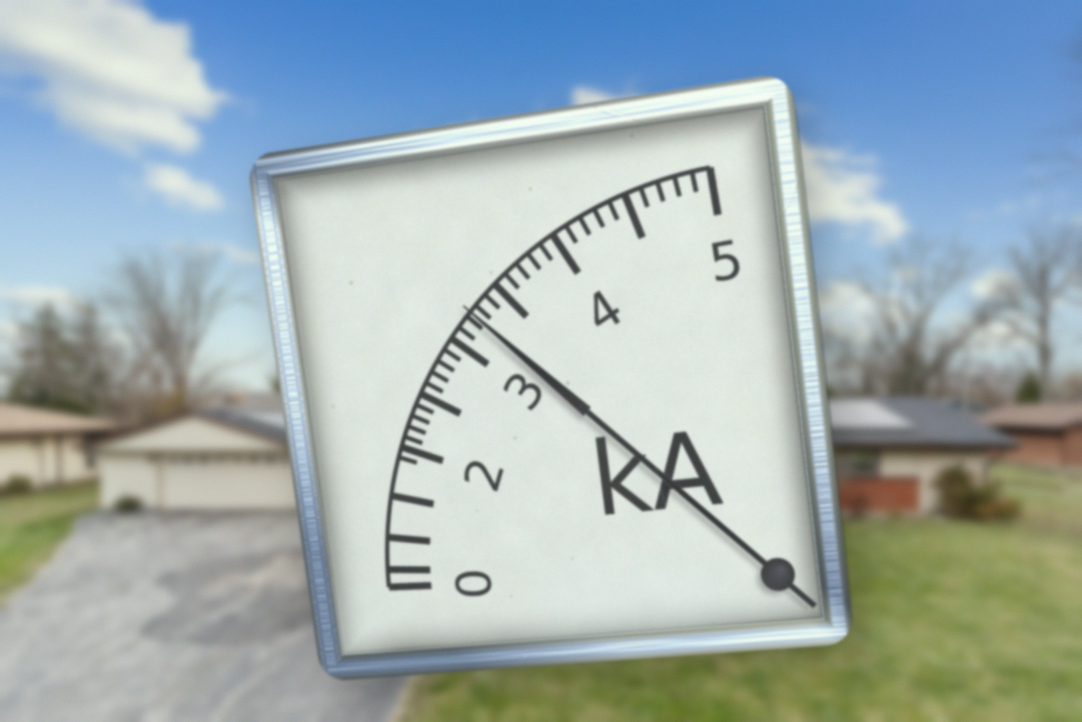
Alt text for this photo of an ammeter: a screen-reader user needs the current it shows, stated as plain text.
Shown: 3.25 kA
